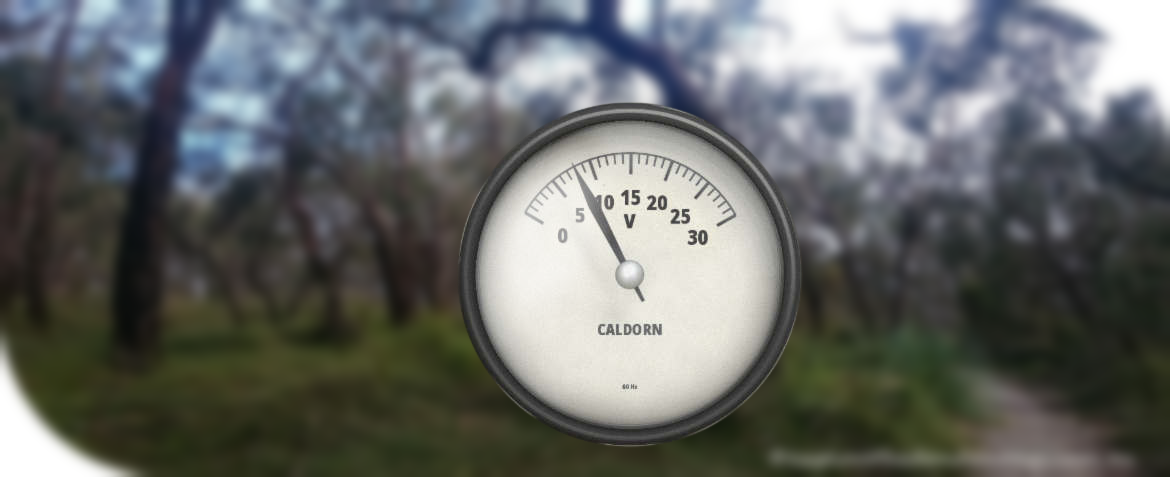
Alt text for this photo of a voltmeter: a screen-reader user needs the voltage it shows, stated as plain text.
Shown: 8 V
